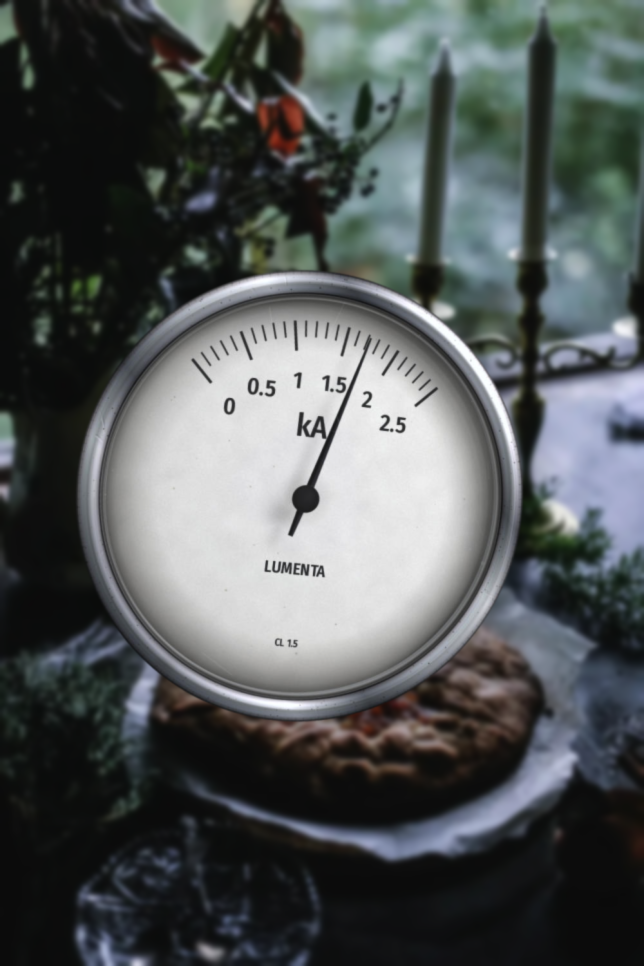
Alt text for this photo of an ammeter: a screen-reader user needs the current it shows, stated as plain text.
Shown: 1.7 kA
